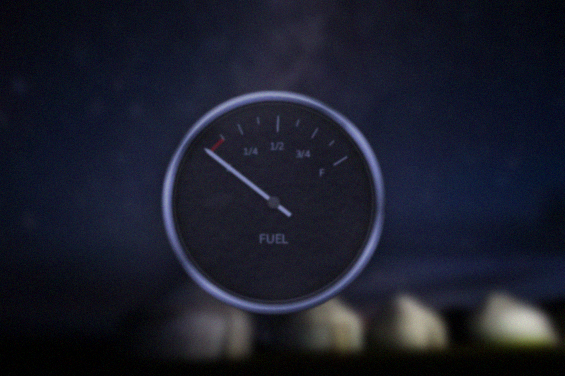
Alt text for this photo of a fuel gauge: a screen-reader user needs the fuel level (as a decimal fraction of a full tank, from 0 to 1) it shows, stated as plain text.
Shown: 0
